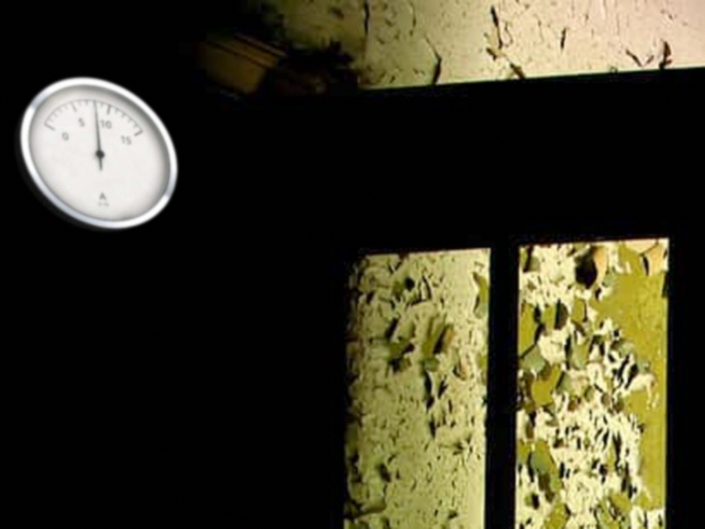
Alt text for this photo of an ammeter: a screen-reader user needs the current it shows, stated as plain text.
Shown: 8 A
